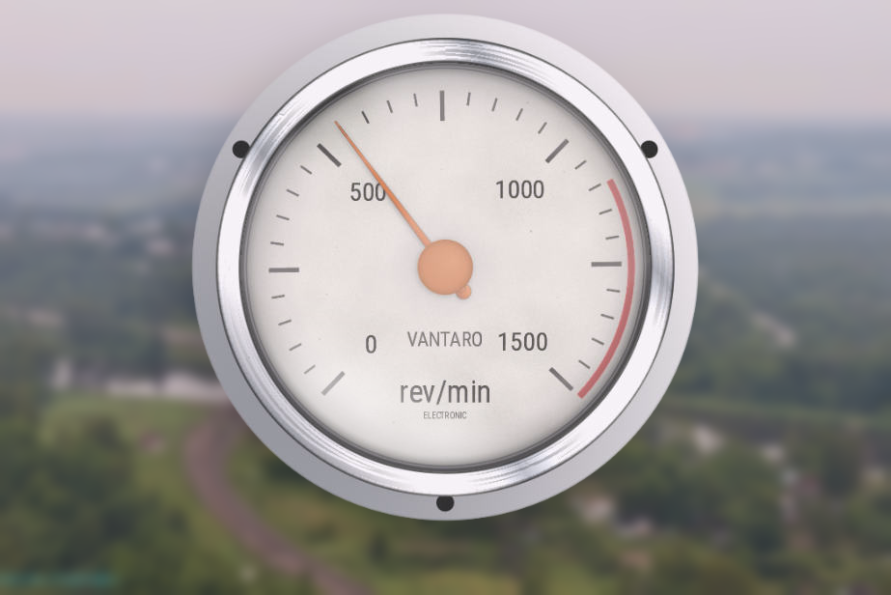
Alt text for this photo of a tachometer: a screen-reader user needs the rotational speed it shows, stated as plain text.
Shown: 550 rpm
